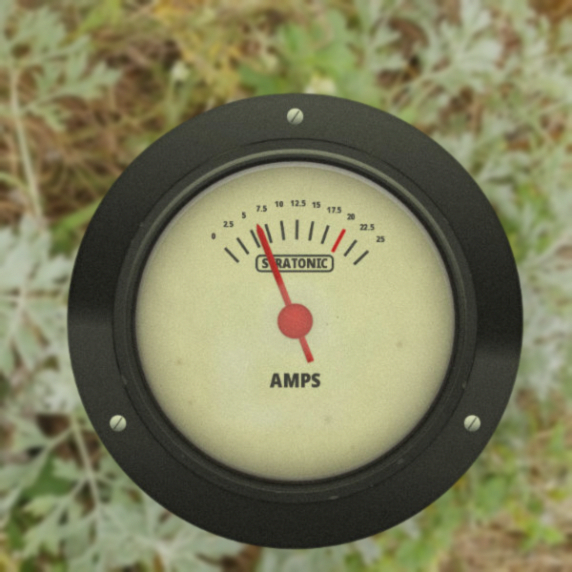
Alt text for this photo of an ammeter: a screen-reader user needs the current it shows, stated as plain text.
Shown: 6.25 A
